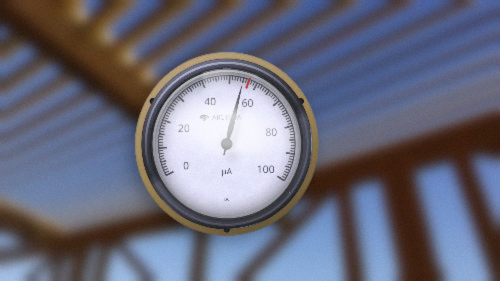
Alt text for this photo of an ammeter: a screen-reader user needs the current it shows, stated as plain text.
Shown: 55 µA
